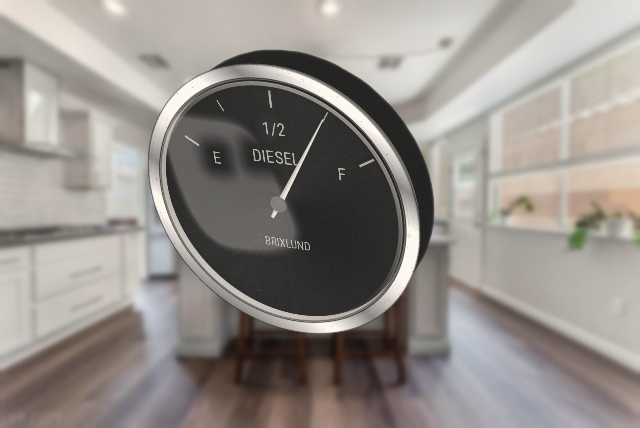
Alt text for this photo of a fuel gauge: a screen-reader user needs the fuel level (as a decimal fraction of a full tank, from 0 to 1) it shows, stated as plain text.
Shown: 0.75
